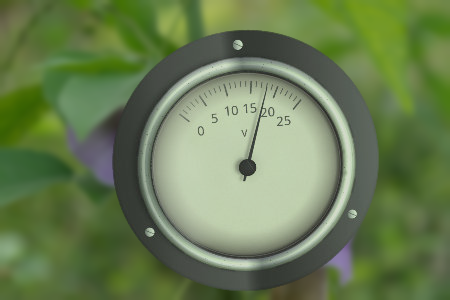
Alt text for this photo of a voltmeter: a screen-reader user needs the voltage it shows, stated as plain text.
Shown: 18 V
